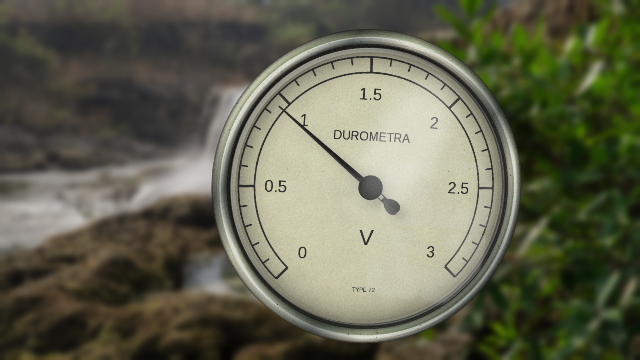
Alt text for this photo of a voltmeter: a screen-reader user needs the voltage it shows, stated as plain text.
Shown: 0.95 V
